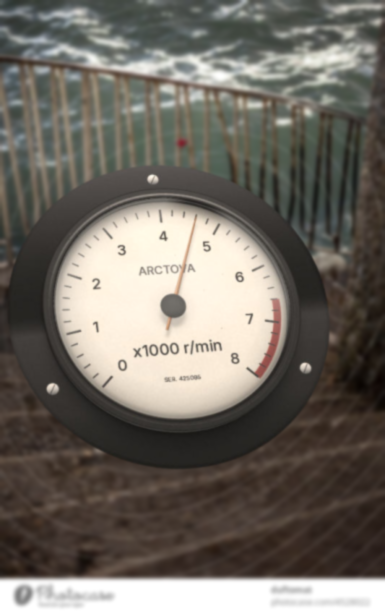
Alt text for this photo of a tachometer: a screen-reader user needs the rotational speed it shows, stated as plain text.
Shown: 4600 rpm
